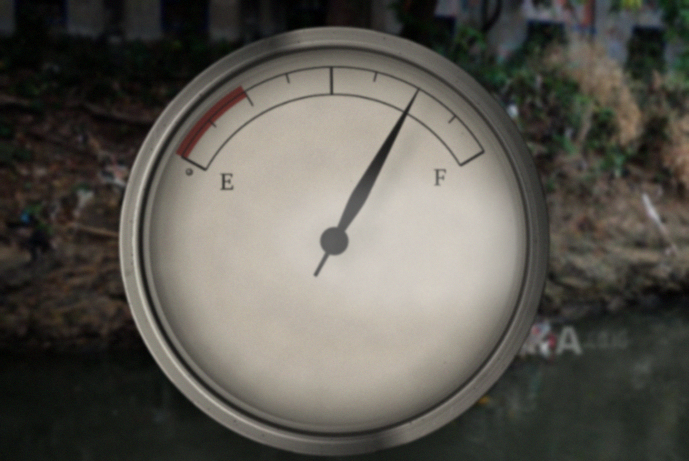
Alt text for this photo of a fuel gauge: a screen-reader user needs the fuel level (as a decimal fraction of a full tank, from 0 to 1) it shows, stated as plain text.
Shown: 0.75
